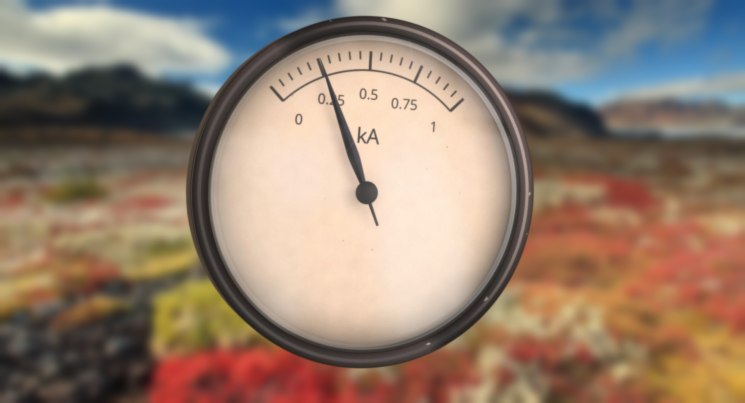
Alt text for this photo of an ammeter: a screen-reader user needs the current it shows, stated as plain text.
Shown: 0.25 kA
